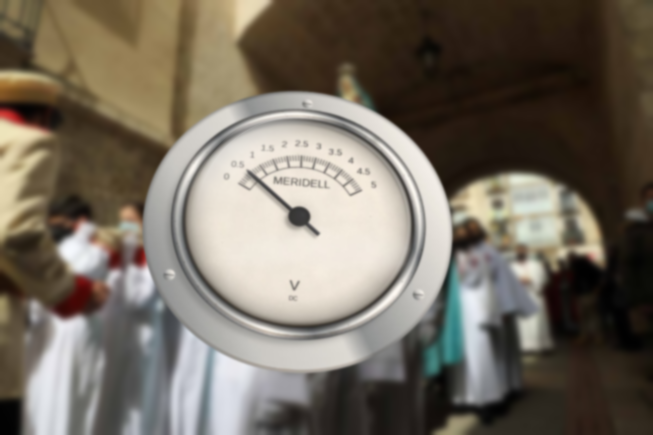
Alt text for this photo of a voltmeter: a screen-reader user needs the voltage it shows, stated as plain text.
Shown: 0.5 V
